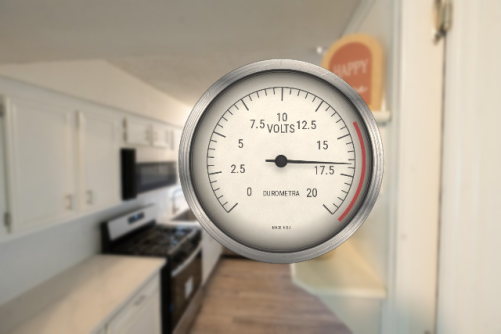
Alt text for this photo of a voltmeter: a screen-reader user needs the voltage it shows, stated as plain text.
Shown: 16.75 V
